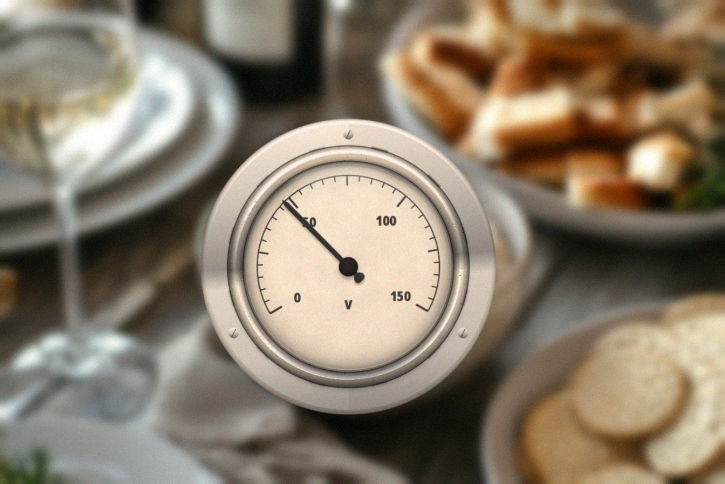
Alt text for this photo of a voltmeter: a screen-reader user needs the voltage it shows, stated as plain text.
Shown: 47.5 V
